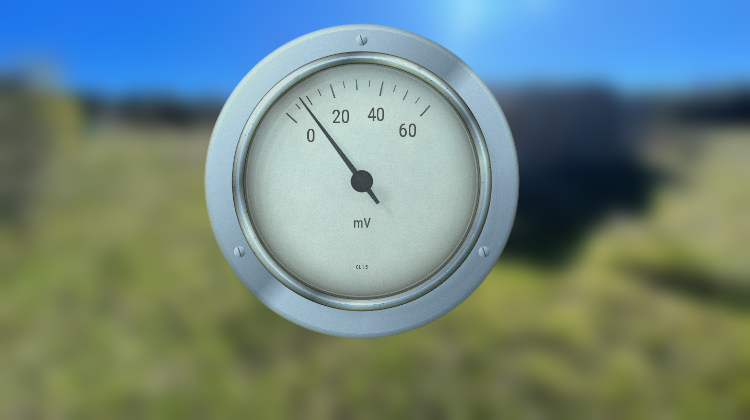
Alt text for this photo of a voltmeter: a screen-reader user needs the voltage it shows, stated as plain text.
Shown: 7.5 mV
